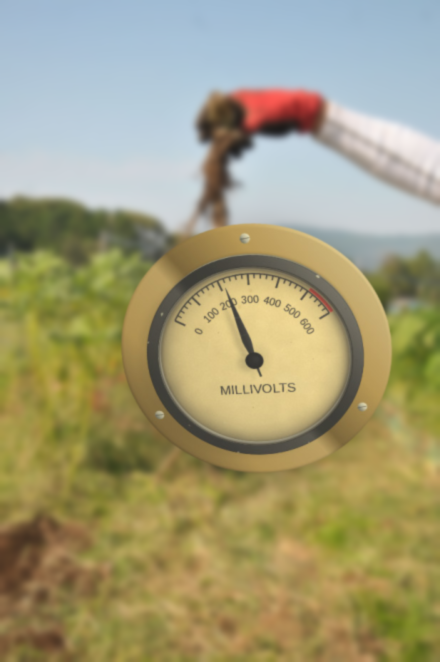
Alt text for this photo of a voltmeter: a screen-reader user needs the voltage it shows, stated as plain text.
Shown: 220 mV
